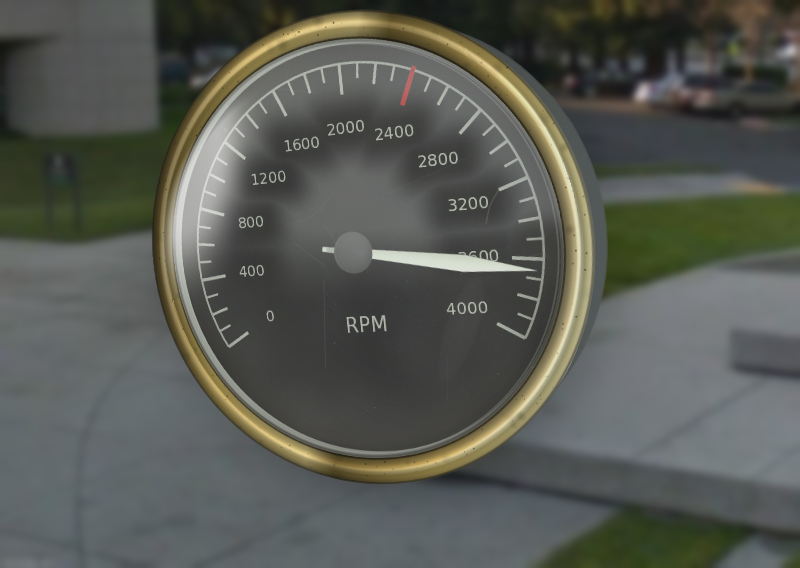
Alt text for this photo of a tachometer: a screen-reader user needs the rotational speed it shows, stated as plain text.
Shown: 3650 rpm
